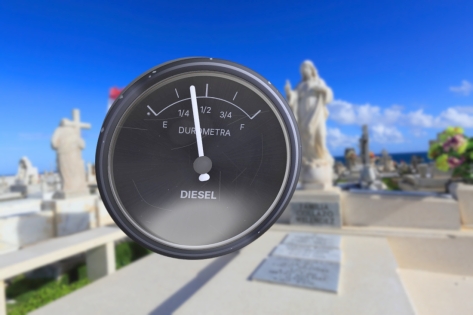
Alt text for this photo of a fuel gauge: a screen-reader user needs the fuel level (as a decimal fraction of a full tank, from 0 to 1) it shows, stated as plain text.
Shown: 0.375
